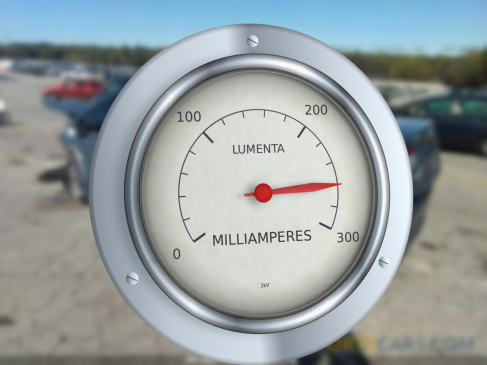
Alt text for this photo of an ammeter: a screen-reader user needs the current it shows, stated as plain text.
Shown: 260 mA
